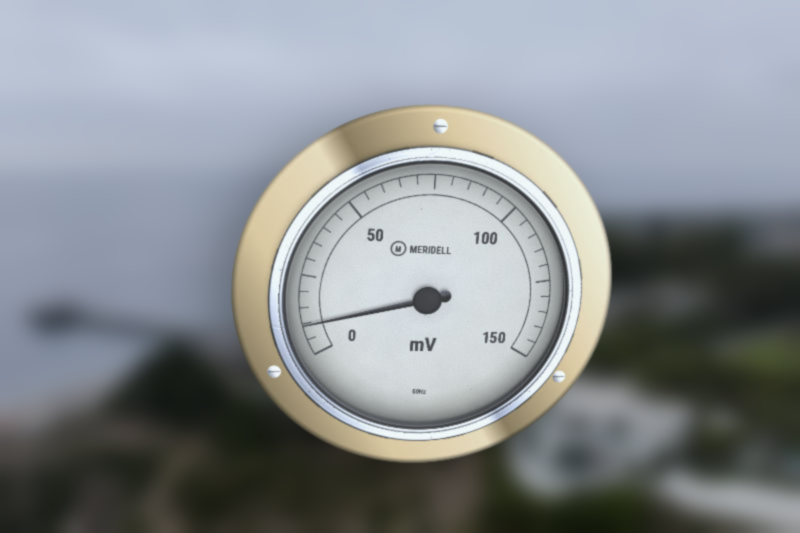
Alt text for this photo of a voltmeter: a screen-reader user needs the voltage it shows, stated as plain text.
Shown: 10 mV
